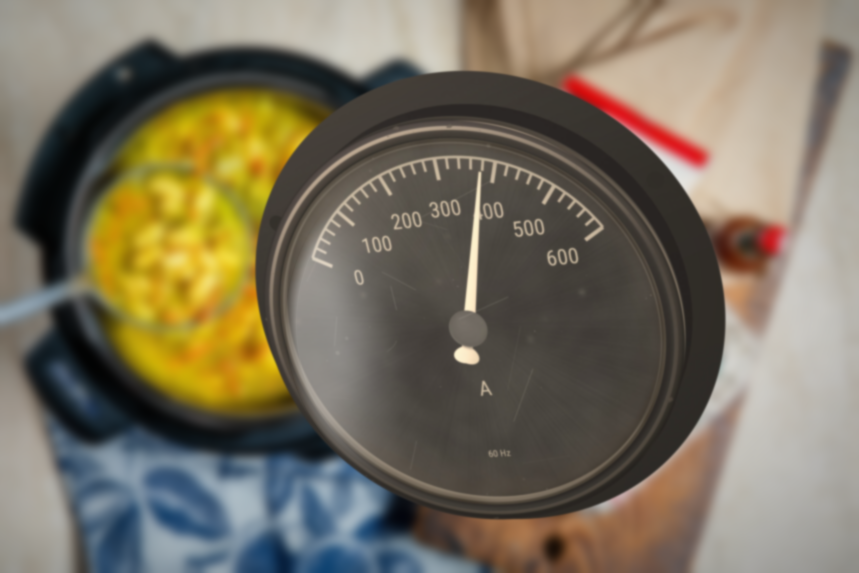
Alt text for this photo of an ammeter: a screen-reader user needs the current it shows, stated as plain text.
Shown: 380 A
